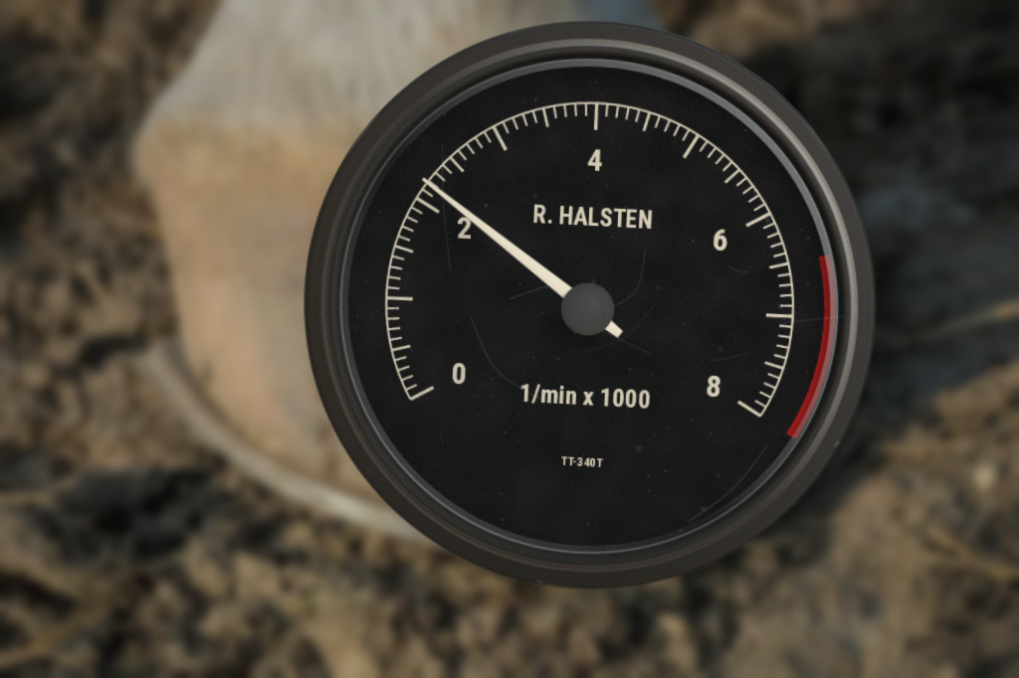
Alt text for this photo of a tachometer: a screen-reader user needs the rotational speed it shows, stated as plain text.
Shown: 2200 rpm
